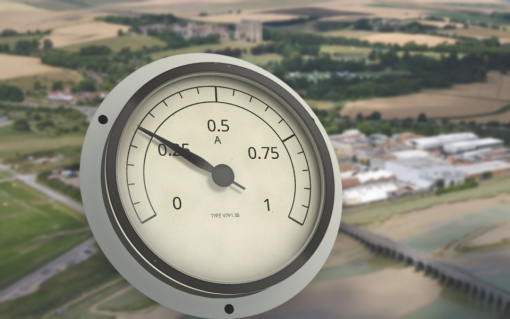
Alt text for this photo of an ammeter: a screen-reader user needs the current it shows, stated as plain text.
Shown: 0.25 A
